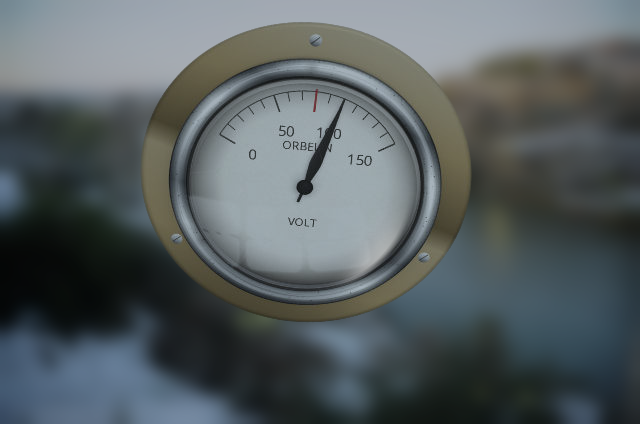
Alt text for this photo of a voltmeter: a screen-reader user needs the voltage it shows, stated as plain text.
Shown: 100 V
